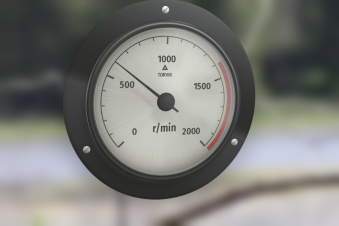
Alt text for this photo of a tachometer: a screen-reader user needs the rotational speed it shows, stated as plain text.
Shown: 600 rpm
